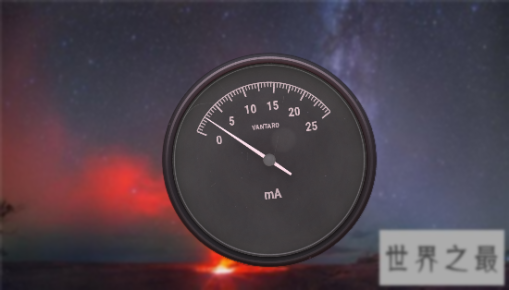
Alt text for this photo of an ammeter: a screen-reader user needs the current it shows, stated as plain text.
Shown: 2.5 mA
